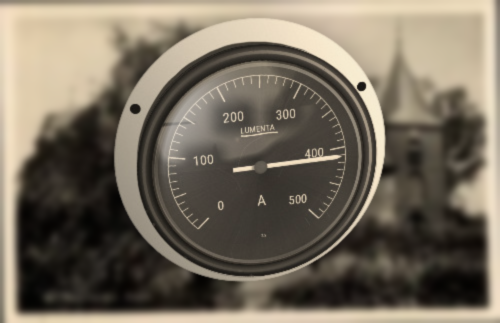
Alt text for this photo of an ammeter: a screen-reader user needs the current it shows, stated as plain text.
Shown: 410 A
